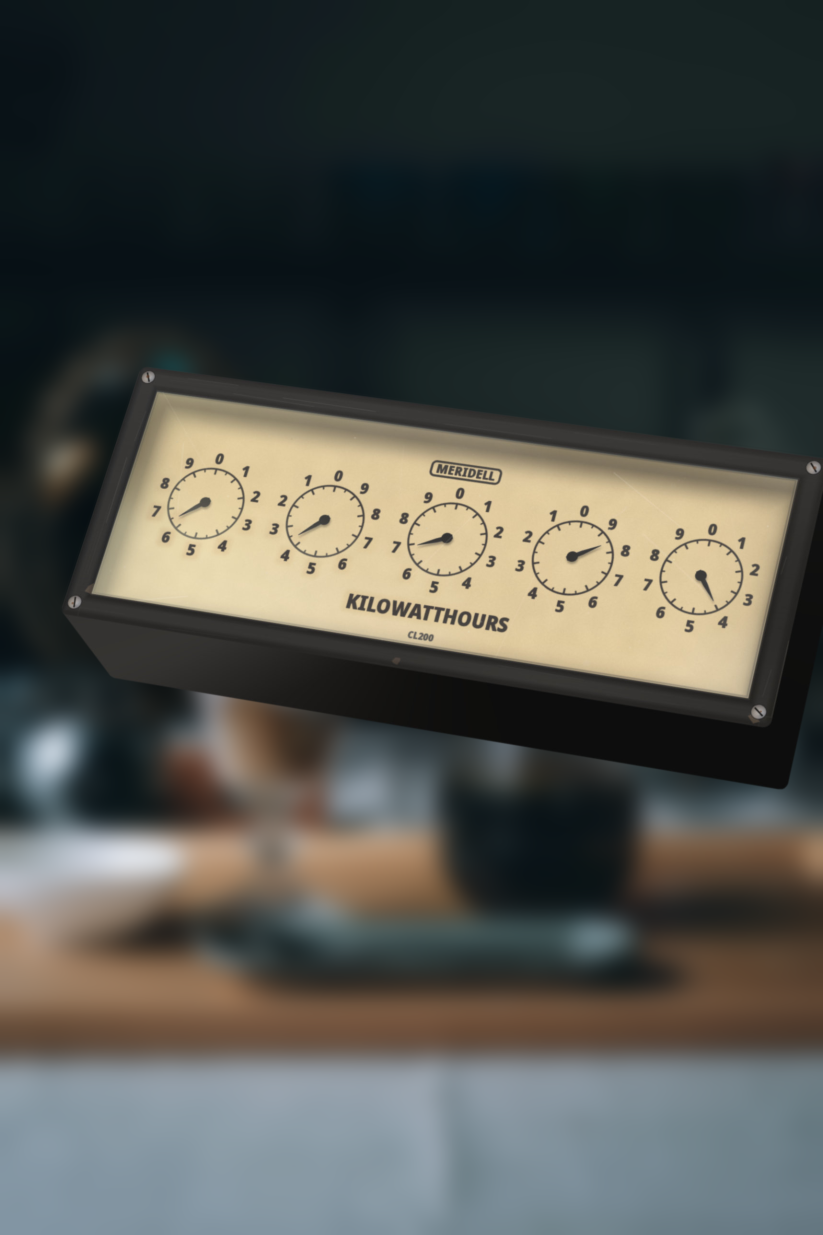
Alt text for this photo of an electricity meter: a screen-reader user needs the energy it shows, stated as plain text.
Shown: 63684 kWh
